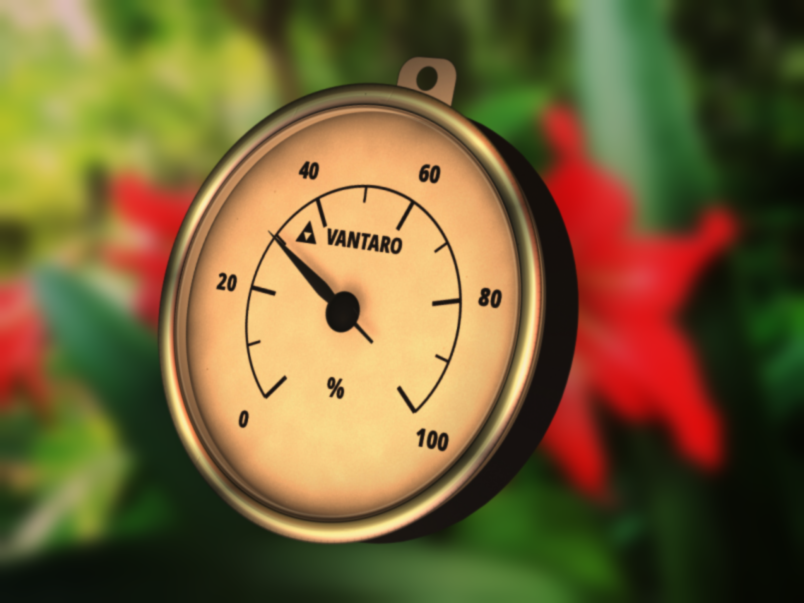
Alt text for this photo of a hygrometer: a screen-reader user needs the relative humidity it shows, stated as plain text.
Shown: 30 %
